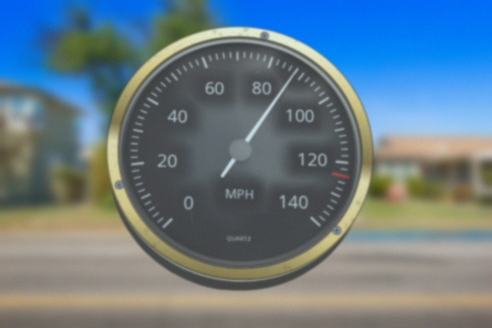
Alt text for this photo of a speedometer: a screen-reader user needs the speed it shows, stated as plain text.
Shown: 88 mph
